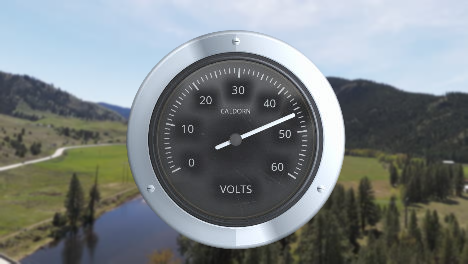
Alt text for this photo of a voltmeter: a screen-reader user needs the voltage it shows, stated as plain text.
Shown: 46 V
